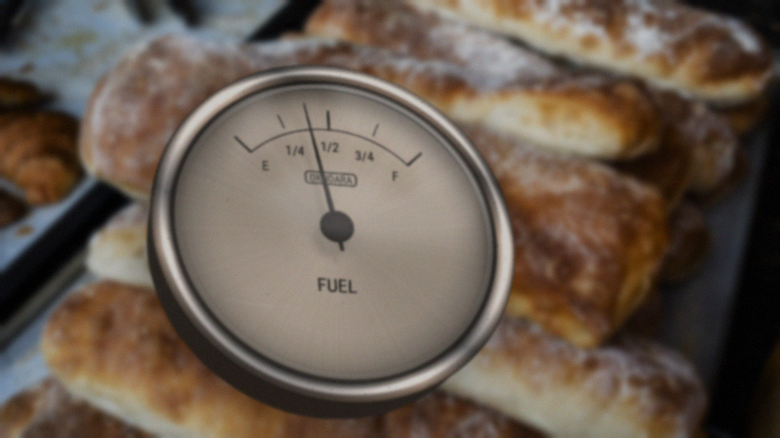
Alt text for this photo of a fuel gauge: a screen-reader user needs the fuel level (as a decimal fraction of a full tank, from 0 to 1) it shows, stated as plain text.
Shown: 0.375
